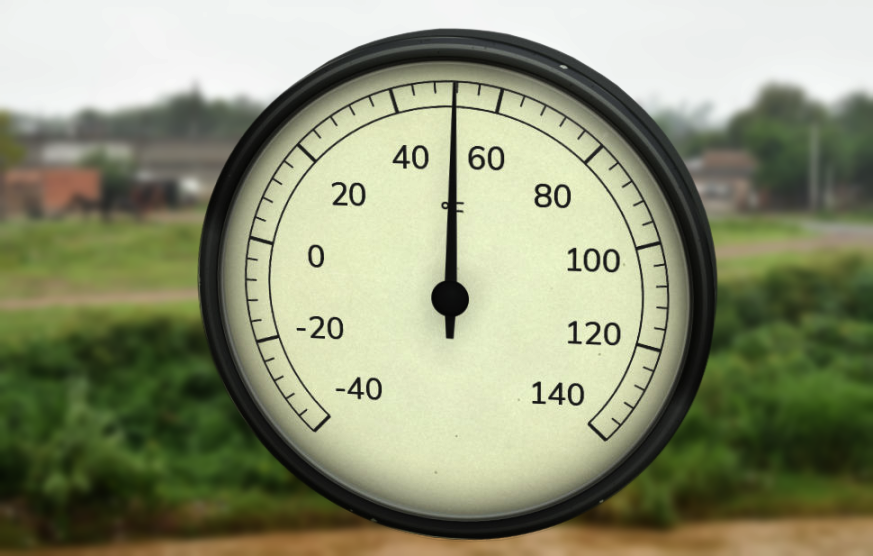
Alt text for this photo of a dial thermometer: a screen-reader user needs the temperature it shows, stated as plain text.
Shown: 52 °F
